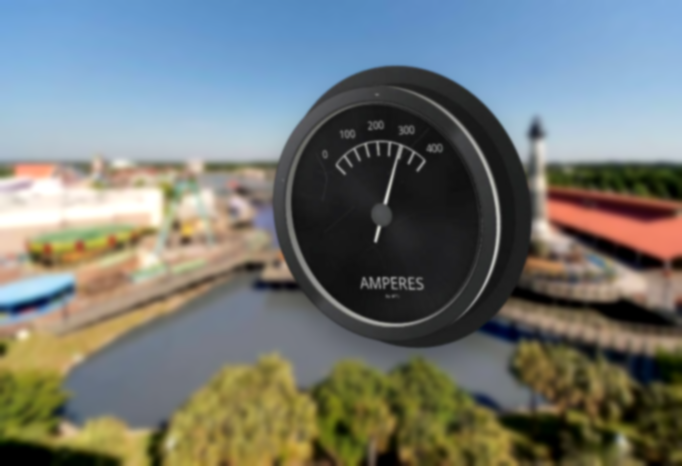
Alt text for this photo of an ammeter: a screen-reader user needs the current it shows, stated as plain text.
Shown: 300 A
